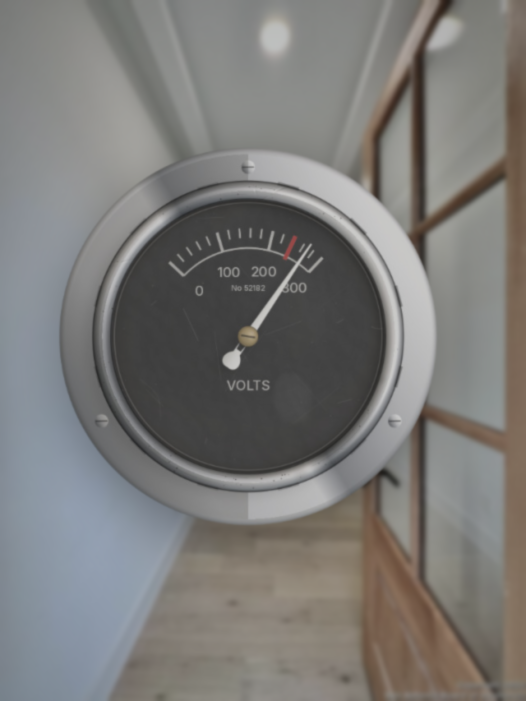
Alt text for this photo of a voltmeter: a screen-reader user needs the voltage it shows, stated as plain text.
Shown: 270 V
